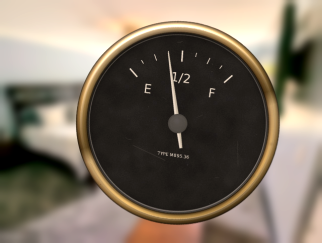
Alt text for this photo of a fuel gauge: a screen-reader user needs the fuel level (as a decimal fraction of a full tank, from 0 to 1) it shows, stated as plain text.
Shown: 0.375
